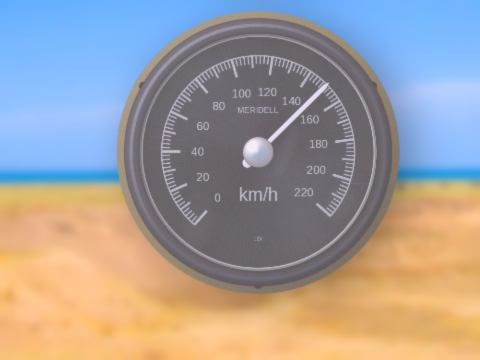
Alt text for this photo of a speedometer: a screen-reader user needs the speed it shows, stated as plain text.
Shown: 150 km/h
